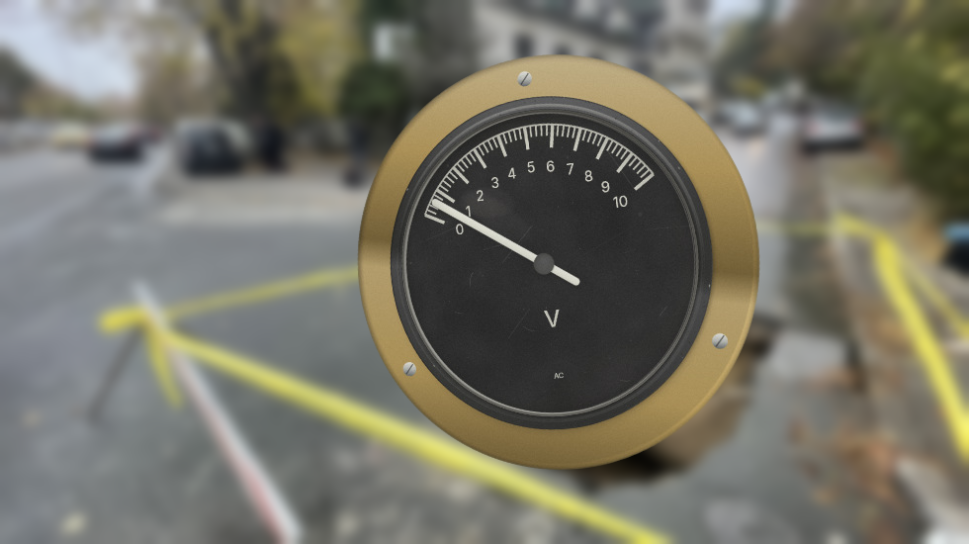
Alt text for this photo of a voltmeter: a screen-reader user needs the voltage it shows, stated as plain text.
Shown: 0.6 V
